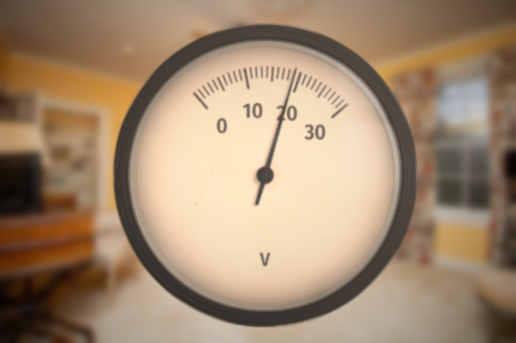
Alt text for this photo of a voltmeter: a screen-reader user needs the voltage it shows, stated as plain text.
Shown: 19 V
